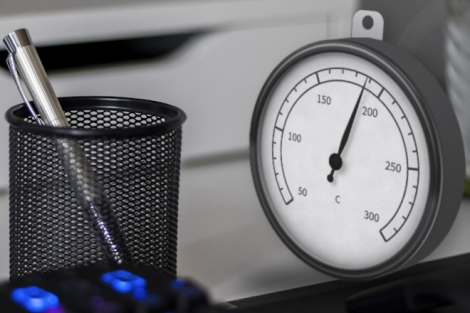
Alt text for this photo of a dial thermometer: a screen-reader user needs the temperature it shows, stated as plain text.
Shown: 190 °C
